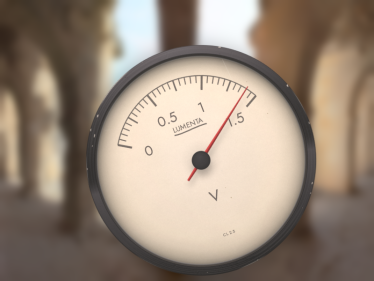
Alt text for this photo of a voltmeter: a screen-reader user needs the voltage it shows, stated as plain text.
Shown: 1.4 V
